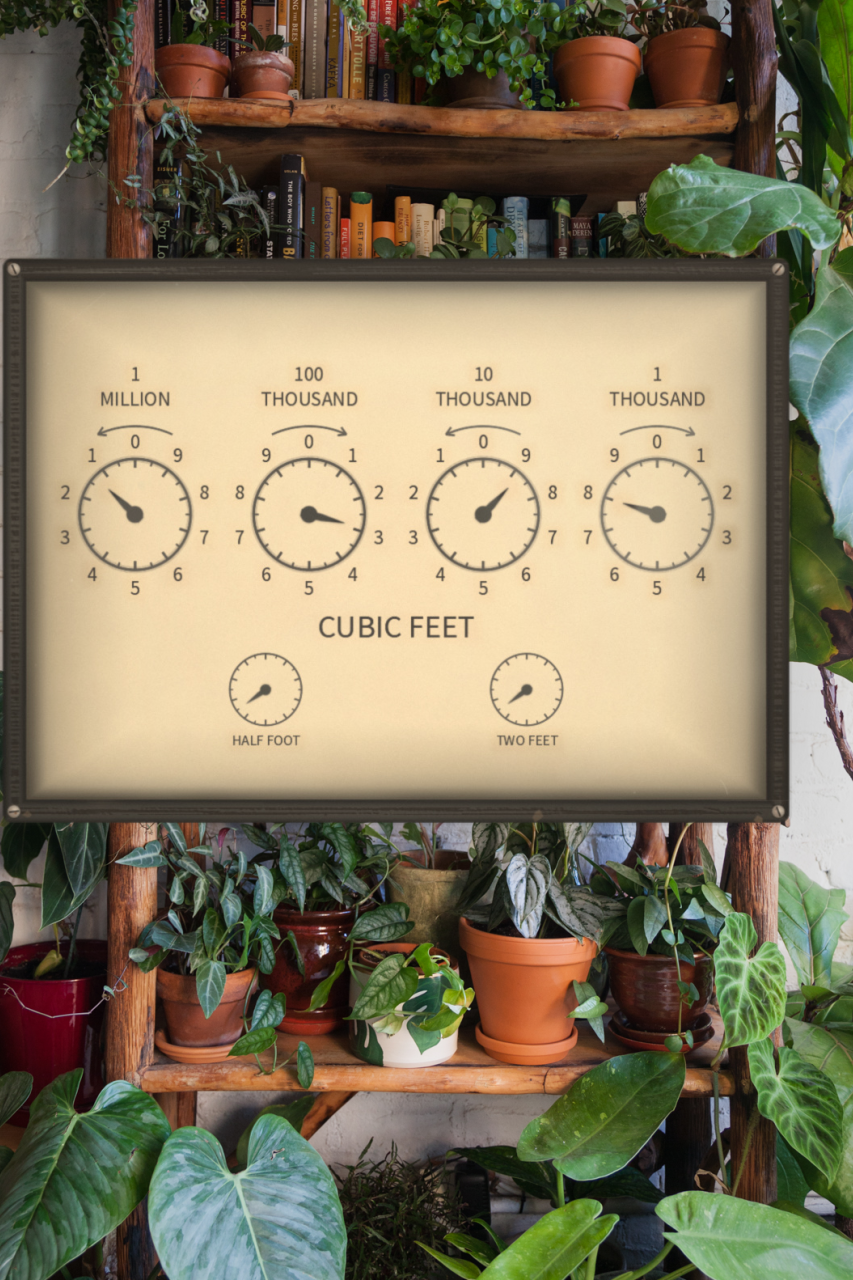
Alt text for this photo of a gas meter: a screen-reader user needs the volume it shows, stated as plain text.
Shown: 128800 ft³
